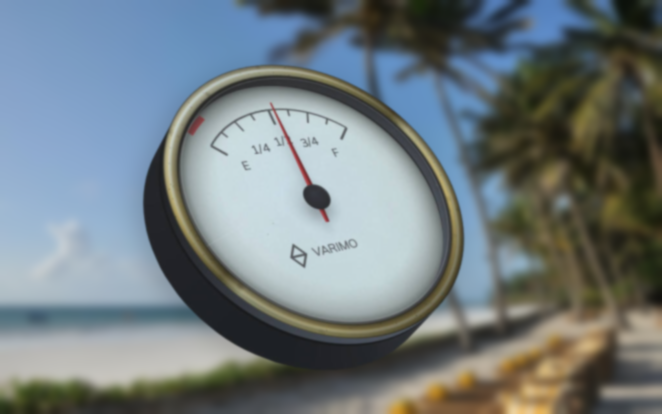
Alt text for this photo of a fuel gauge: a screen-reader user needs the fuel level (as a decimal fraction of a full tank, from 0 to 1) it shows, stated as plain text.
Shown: 0.5
